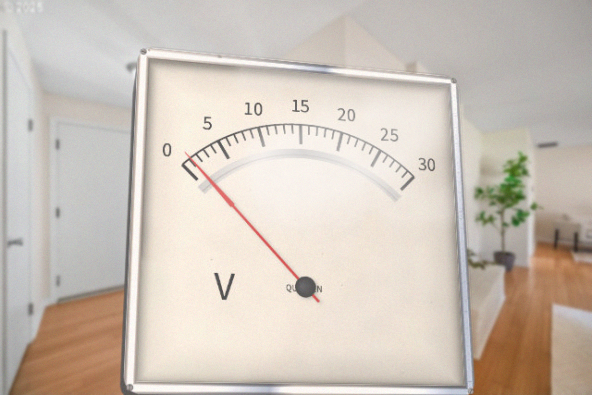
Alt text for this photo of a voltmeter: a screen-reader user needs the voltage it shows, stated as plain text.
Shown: 1 V
